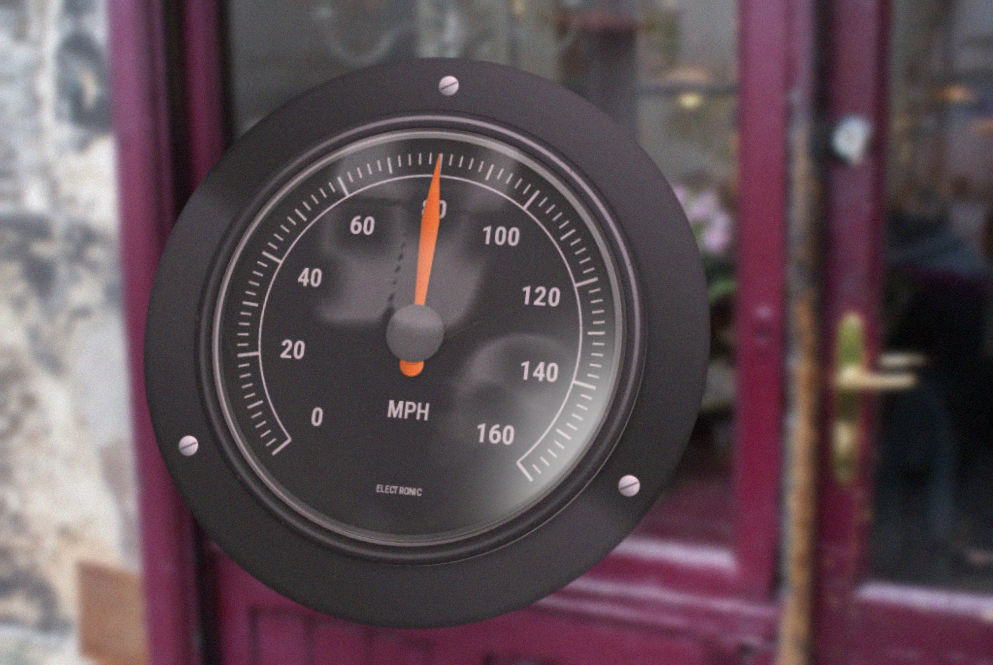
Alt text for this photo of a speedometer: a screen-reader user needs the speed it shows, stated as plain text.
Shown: 80 mph
